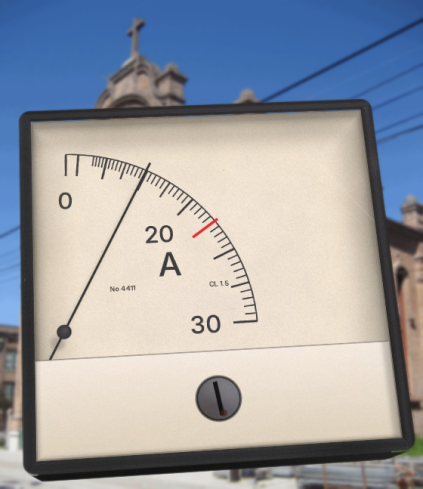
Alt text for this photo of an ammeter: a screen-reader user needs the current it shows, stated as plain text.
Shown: 15 A
